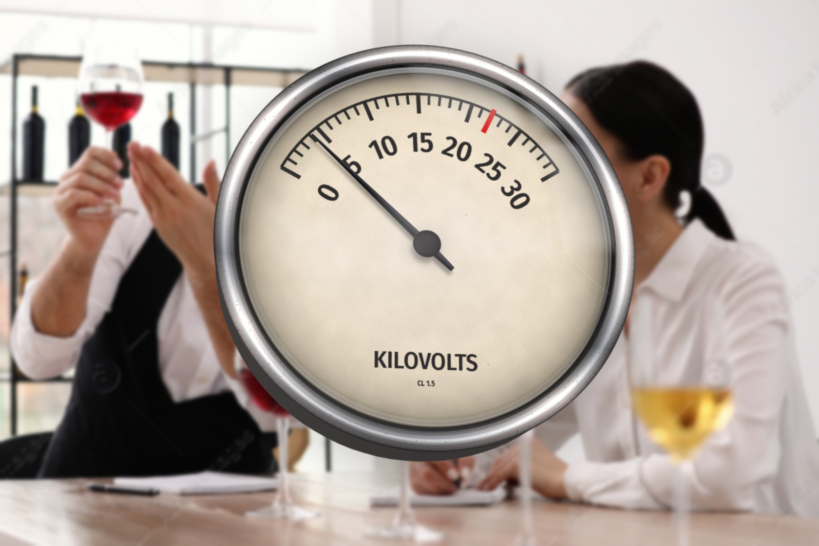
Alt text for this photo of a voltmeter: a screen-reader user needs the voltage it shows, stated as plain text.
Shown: 4 kV
